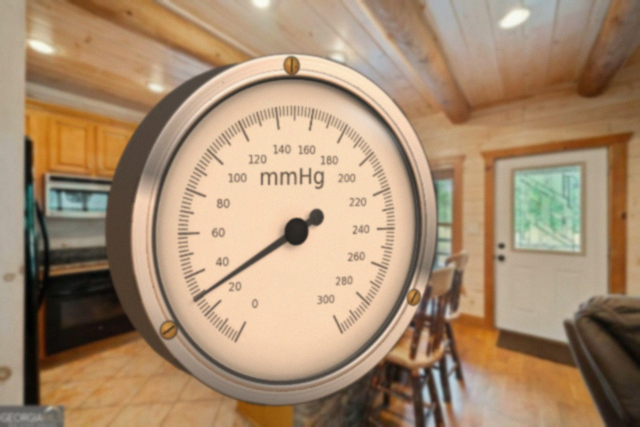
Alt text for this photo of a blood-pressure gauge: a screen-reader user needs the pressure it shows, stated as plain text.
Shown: 30 mmHg
